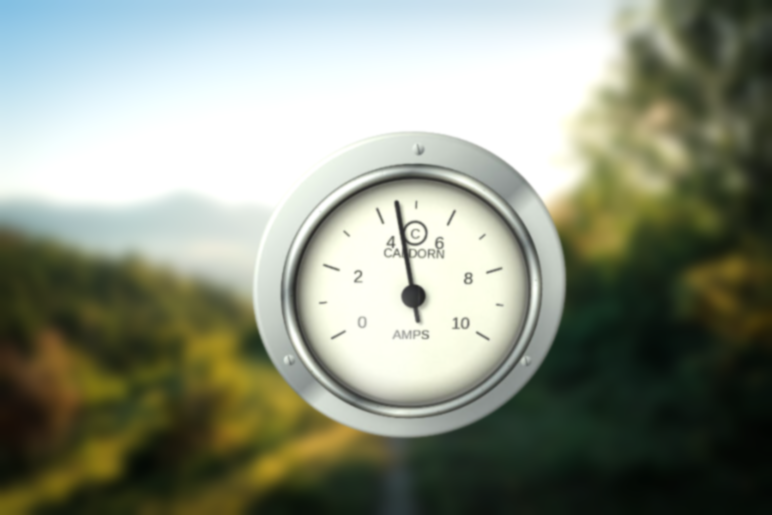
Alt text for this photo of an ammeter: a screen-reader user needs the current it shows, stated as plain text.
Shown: 4.5 A
